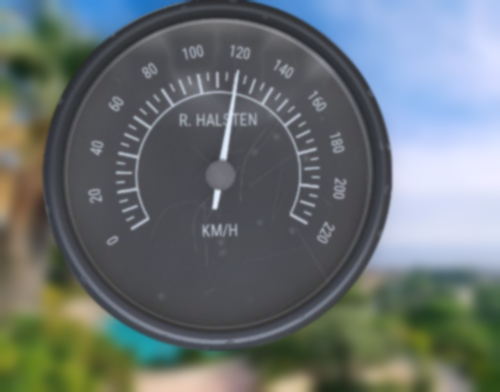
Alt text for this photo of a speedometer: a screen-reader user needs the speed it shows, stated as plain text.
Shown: 120 km/h
